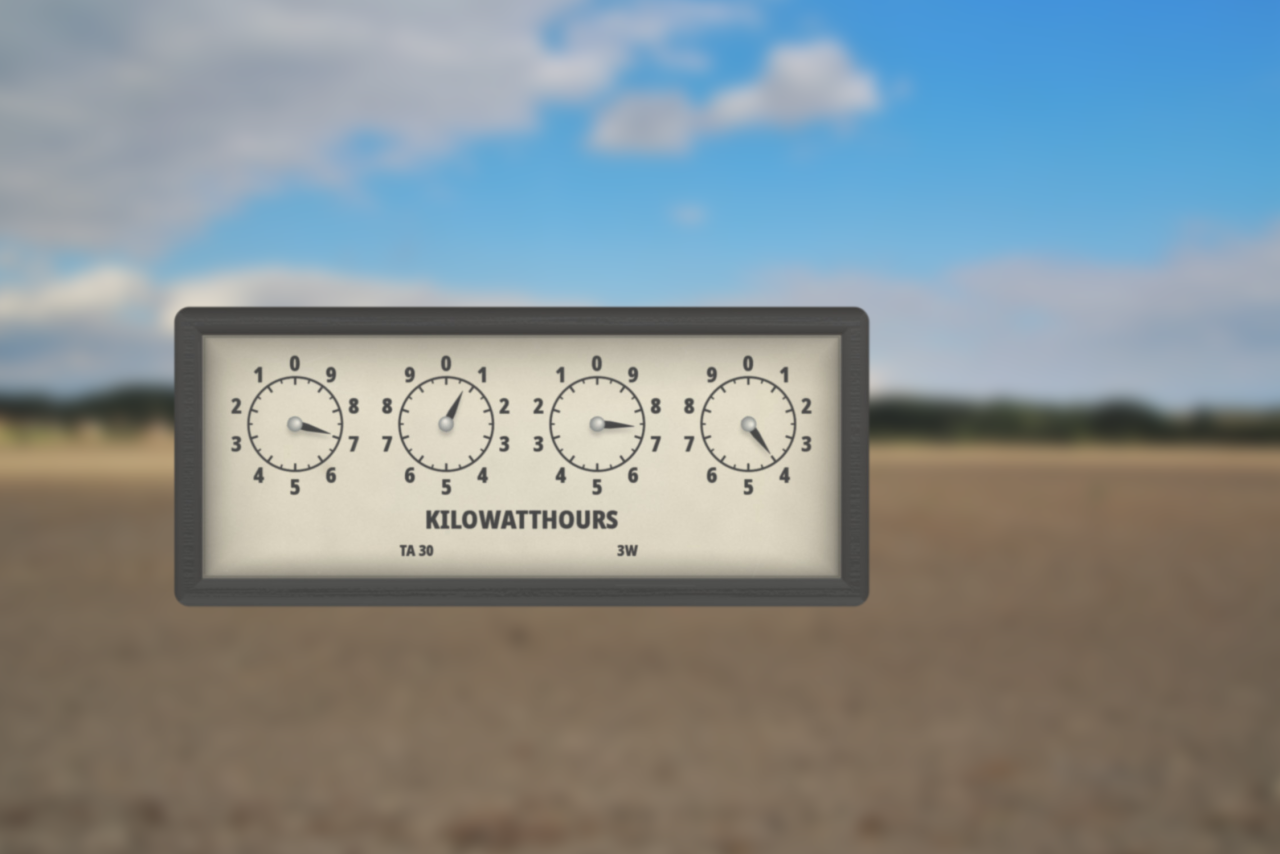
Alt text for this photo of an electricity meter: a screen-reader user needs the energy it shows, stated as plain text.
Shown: 7074 kWh
